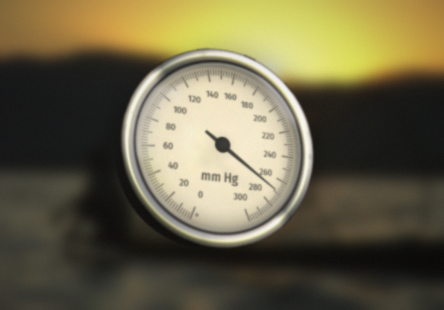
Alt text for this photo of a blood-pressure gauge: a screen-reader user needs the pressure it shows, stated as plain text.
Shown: 270 mmHg
